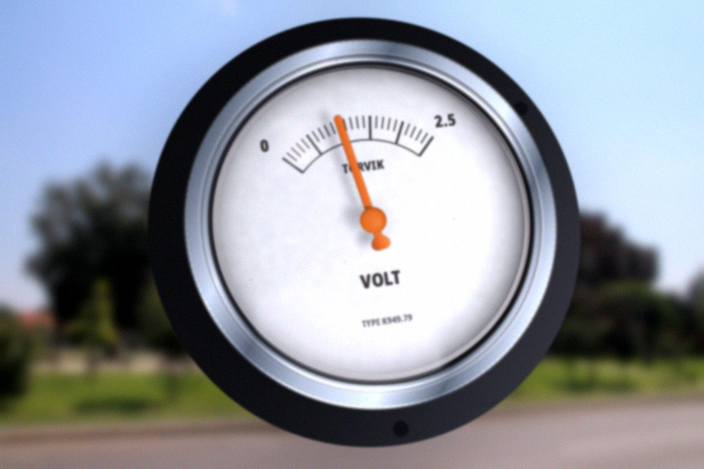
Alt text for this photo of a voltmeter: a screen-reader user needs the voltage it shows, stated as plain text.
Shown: 1 V
